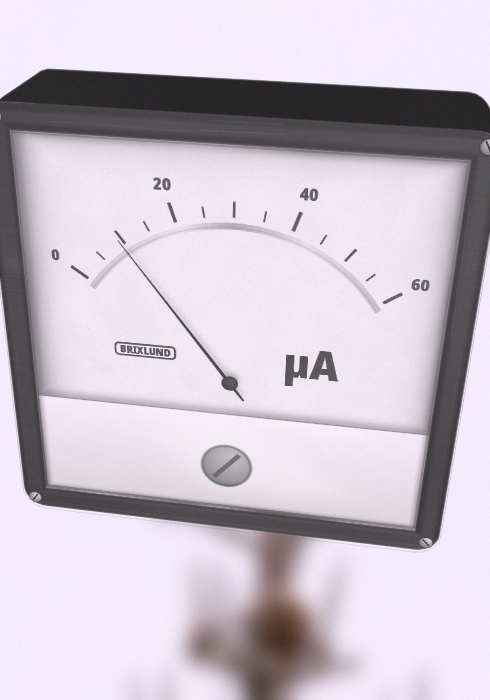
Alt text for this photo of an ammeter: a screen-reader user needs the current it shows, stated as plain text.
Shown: 10 µA
